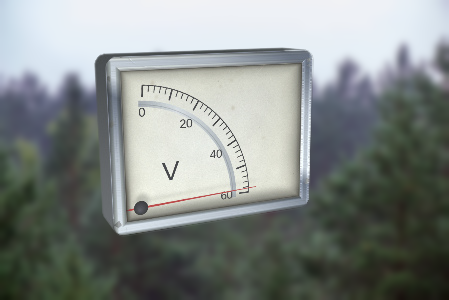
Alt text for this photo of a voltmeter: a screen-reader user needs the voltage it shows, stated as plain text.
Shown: 58 V
